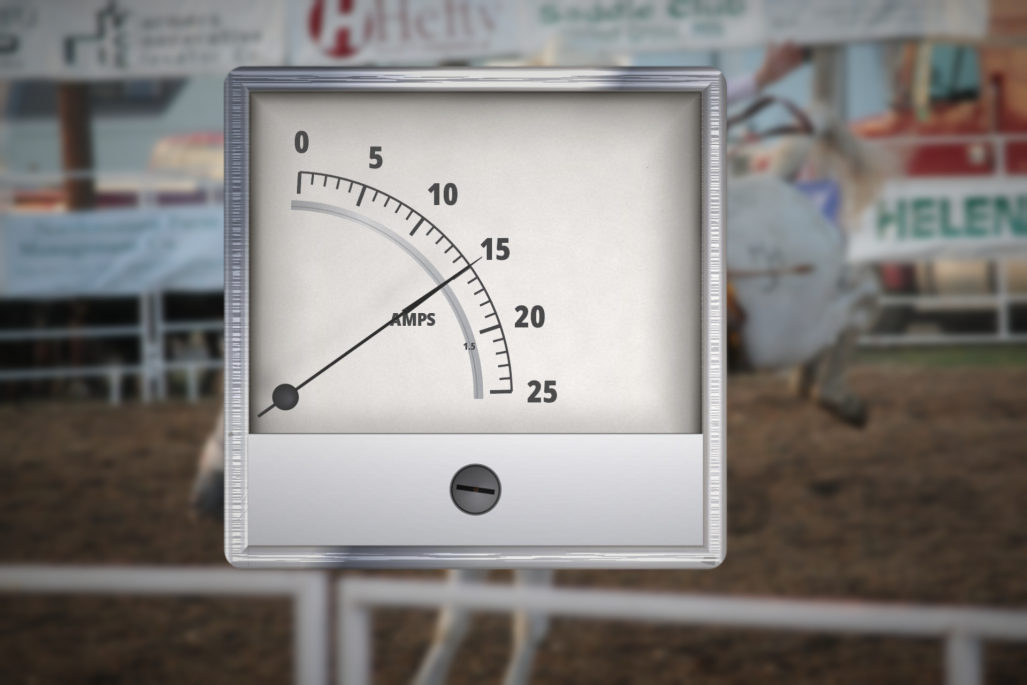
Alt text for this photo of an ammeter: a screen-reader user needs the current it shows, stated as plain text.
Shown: 15 A
